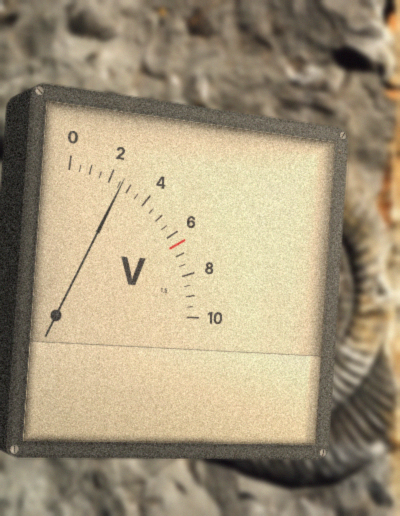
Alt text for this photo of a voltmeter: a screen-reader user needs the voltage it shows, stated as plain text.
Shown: 2.5 V
